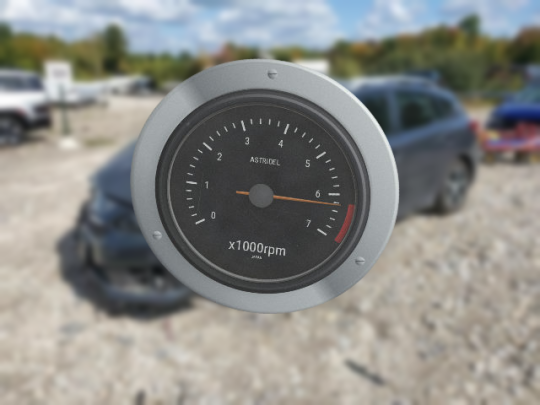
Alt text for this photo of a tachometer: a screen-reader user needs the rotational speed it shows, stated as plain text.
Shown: 6200 rpm
